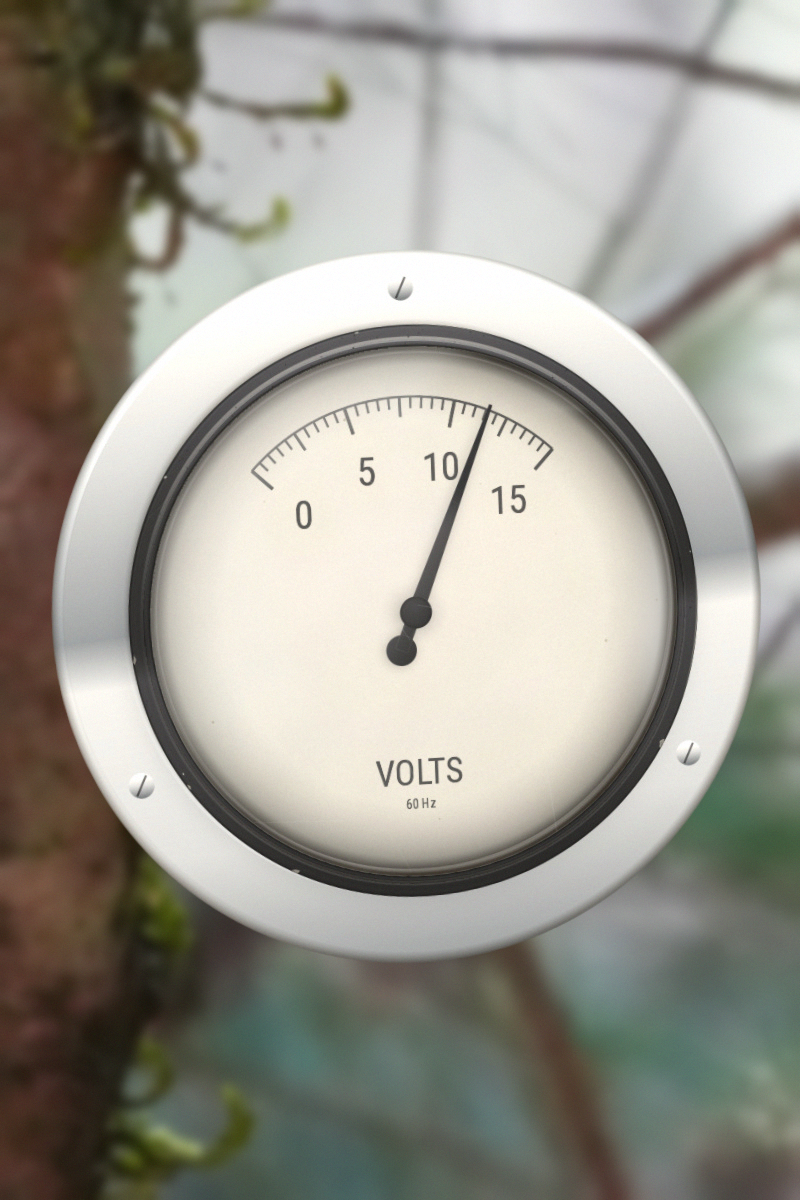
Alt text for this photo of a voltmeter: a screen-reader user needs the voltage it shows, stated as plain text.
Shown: 11.5 V
